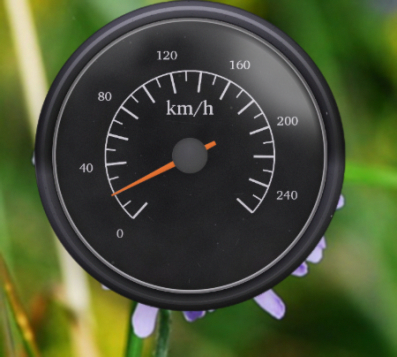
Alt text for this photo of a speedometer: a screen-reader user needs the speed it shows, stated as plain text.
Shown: 20 km/h
